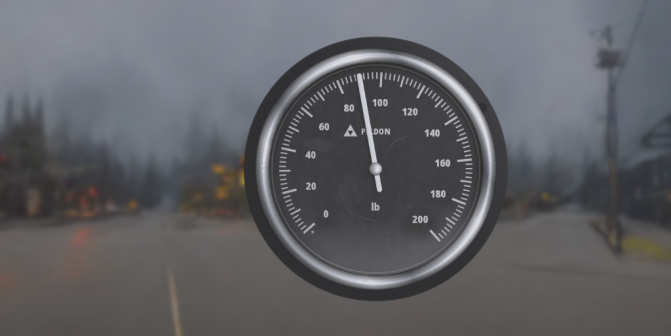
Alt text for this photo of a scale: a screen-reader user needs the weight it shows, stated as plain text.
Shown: 90 lb
